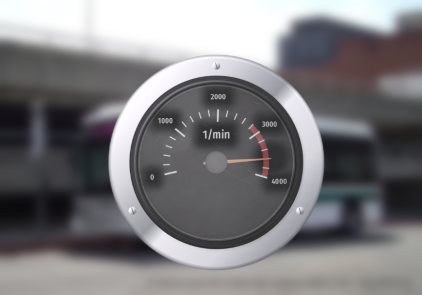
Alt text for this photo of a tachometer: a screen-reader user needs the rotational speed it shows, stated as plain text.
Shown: 3600 rpm
